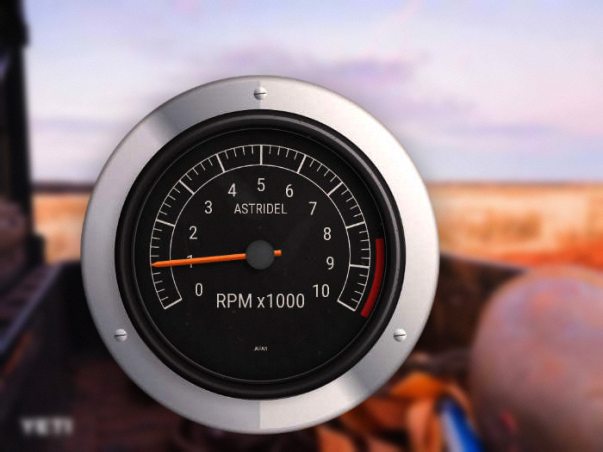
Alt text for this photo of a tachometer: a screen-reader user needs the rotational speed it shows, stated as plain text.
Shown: 1000 rpm
